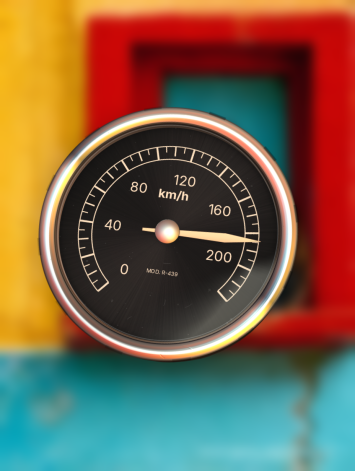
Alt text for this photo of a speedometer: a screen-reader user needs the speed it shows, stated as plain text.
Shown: 185 km/h
